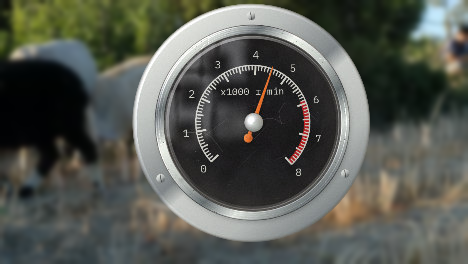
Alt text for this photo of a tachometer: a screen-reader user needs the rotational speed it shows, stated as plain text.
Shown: 4500 rpm
